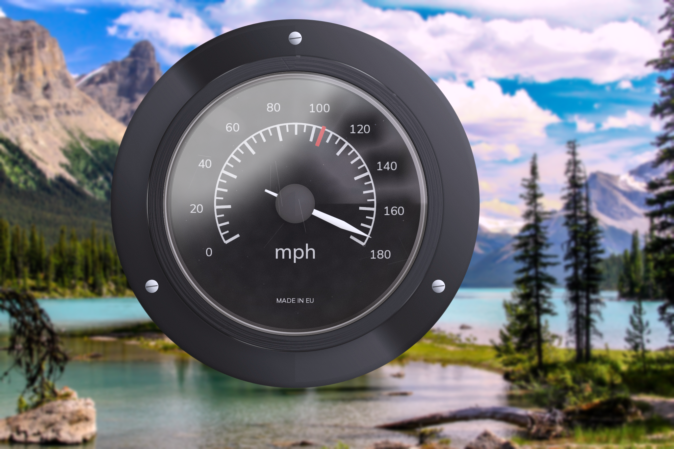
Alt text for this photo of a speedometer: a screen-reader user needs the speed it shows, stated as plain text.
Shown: 175 mph
